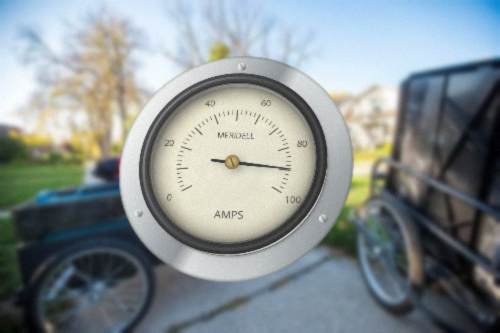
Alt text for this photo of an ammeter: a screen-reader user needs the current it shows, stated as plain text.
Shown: 90 A
